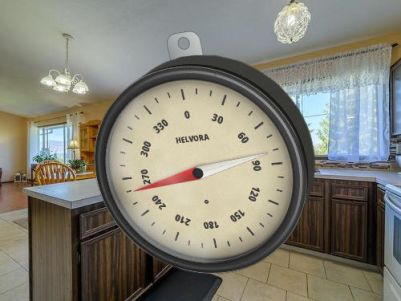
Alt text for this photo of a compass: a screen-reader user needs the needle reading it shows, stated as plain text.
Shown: 260 °
